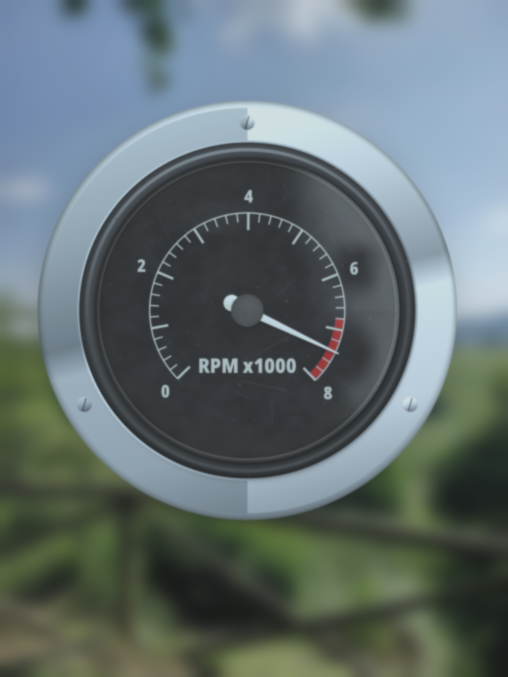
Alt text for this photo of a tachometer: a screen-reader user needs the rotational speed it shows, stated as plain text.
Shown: 7400 rpm
